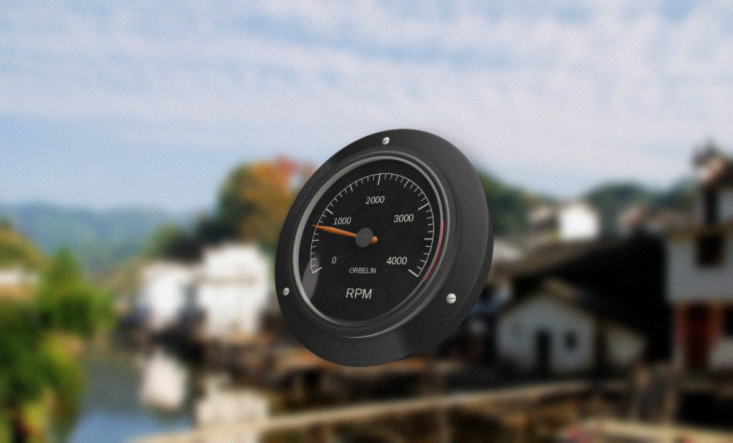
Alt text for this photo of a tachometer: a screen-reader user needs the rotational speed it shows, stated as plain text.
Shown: 700 rpm
